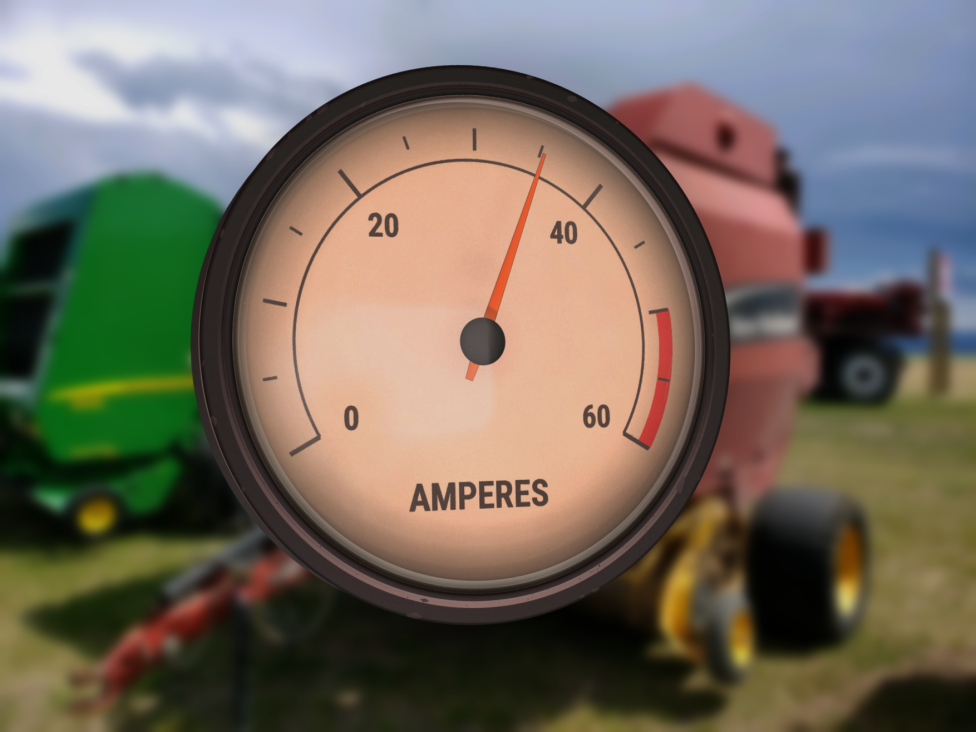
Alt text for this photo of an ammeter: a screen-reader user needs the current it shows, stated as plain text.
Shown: 35 A
